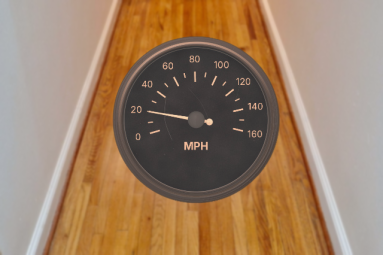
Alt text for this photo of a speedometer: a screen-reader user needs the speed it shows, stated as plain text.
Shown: 20 mph
